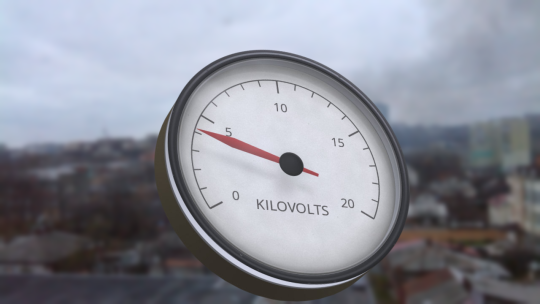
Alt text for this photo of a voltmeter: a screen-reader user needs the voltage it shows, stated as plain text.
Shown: 4 kV
